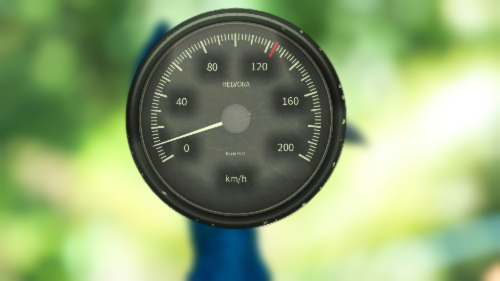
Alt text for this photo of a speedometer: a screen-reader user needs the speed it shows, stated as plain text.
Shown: 10 km/h
